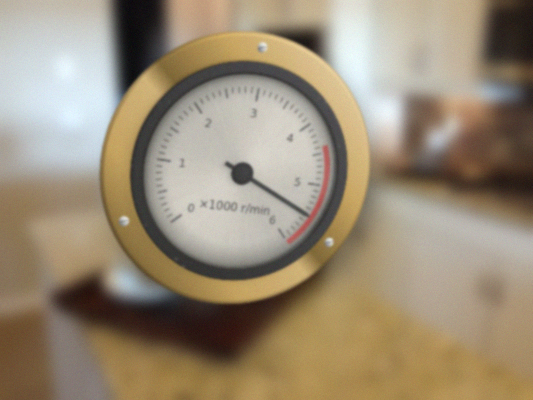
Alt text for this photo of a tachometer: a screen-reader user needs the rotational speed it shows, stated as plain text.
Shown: 5500 rpm
